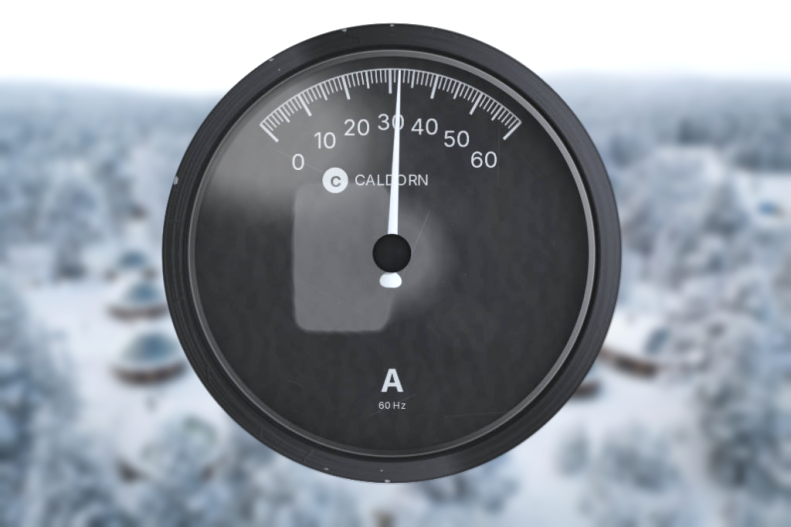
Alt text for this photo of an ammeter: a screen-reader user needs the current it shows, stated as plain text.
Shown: 32 A
